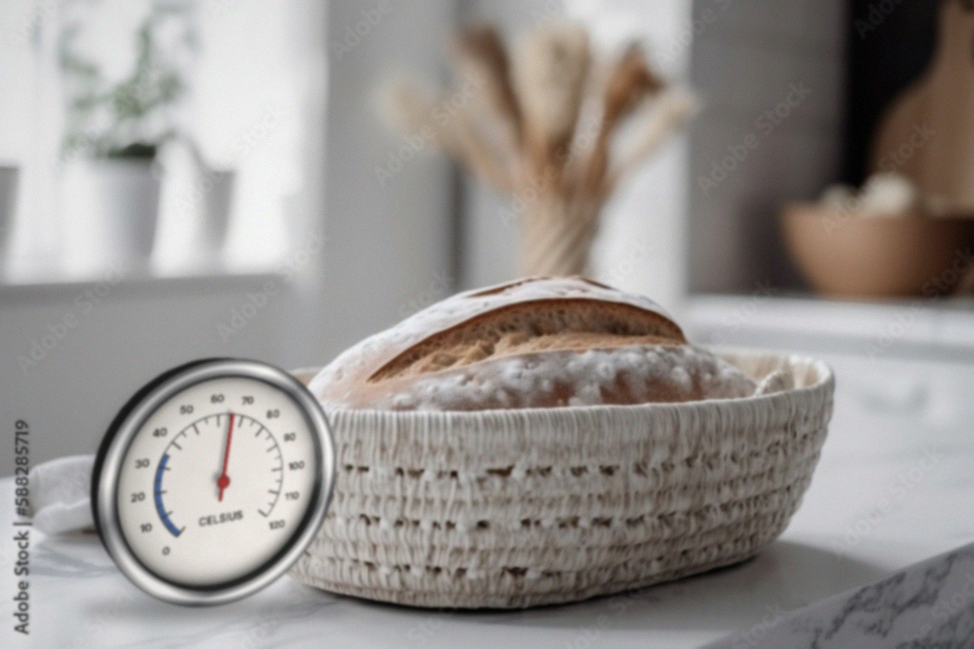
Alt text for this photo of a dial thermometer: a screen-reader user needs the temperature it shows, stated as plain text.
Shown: 65 °C
